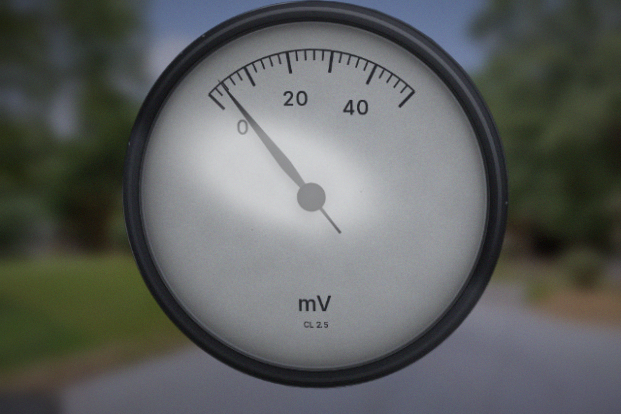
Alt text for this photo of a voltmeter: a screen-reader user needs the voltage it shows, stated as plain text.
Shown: 4 mV
